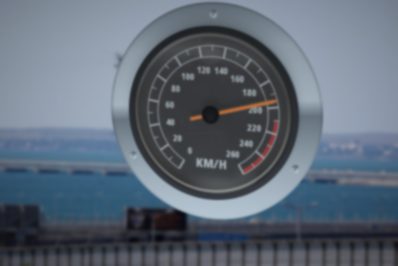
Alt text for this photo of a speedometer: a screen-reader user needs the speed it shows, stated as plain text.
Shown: 195 km/h
